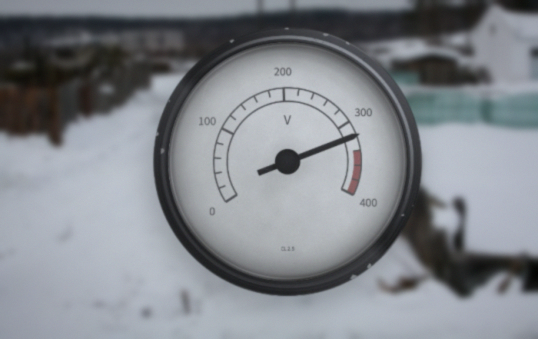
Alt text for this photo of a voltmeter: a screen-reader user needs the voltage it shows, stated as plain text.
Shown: 320 V
